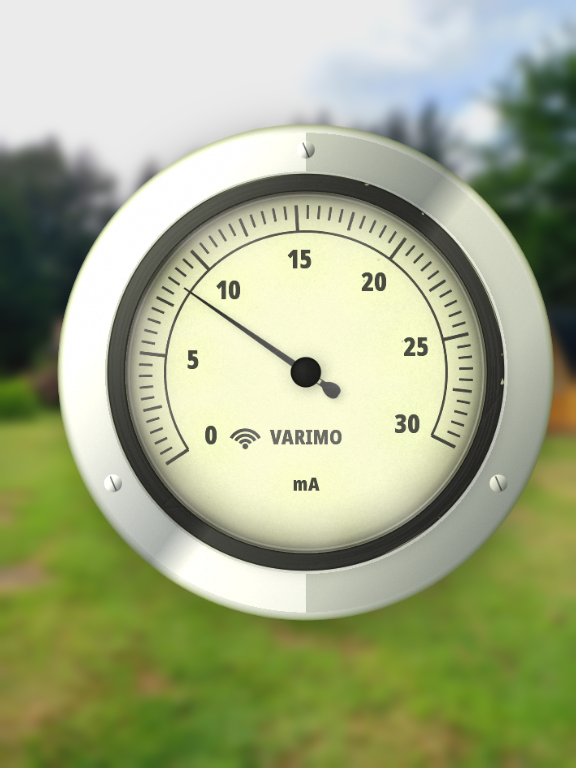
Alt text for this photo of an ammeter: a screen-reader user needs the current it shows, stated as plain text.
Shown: 8.5 mA
